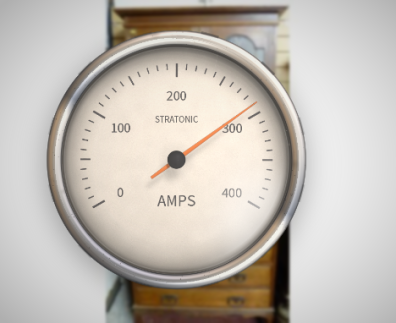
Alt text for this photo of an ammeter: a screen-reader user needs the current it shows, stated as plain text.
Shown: 290 A
